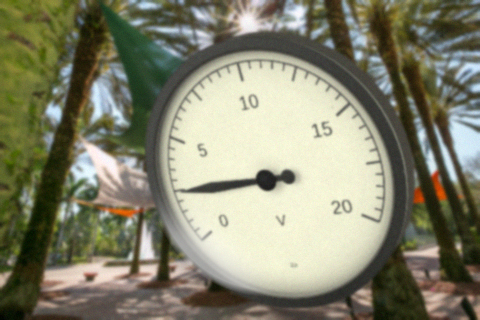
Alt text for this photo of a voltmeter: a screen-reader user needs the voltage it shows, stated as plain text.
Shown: 2.5 V
